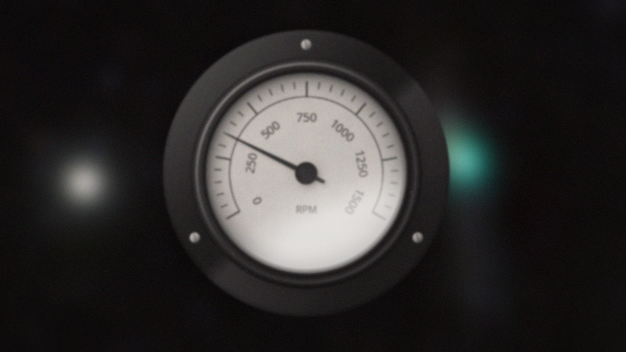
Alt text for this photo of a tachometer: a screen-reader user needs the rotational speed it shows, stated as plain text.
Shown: 350 rpm
